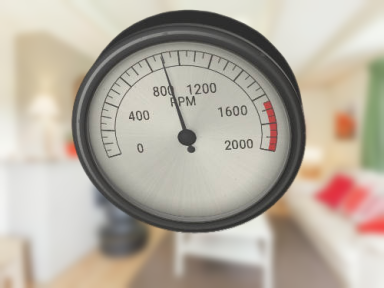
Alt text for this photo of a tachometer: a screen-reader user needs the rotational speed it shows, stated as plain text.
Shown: 900 rpm
